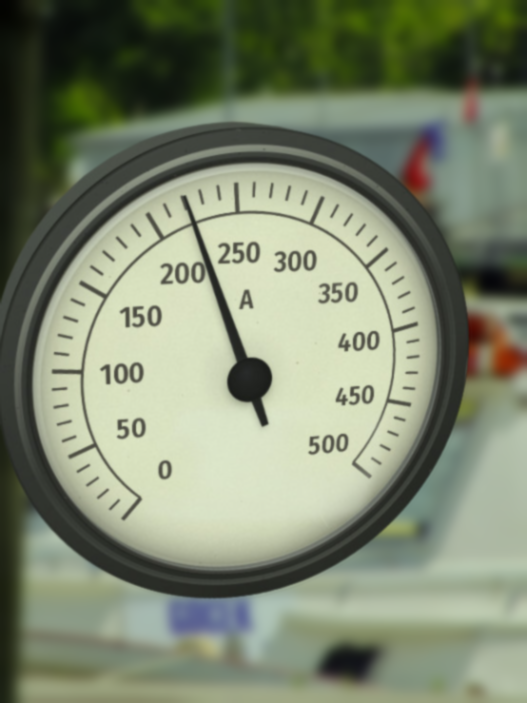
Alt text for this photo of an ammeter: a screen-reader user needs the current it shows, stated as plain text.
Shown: 220 A
